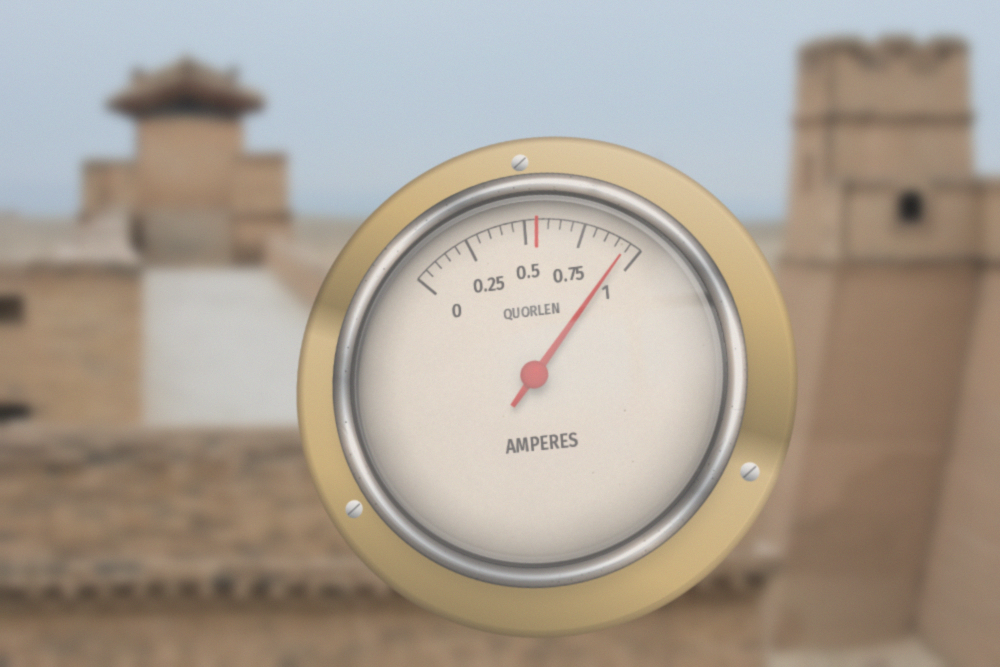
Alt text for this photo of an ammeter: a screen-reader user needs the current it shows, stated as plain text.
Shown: 0.95 A
